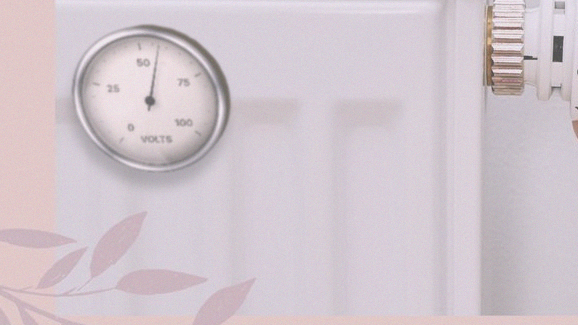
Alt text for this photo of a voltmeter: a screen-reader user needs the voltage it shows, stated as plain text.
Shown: 57.5 V
